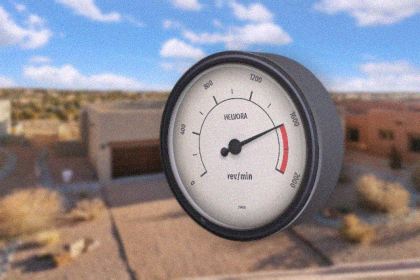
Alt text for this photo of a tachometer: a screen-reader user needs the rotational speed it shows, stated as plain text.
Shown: 1600 rpm
